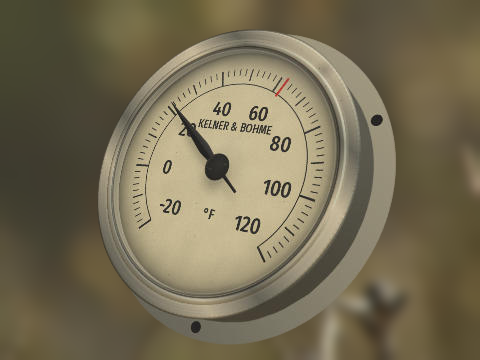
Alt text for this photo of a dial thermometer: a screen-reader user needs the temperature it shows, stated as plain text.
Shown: 22 °F
